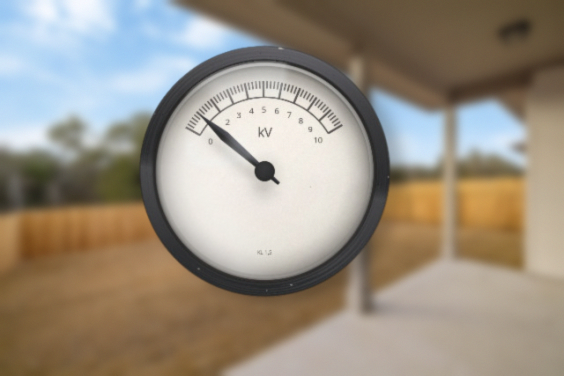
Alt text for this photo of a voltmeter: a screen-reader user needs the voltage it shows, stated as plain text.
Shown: 1 kV
